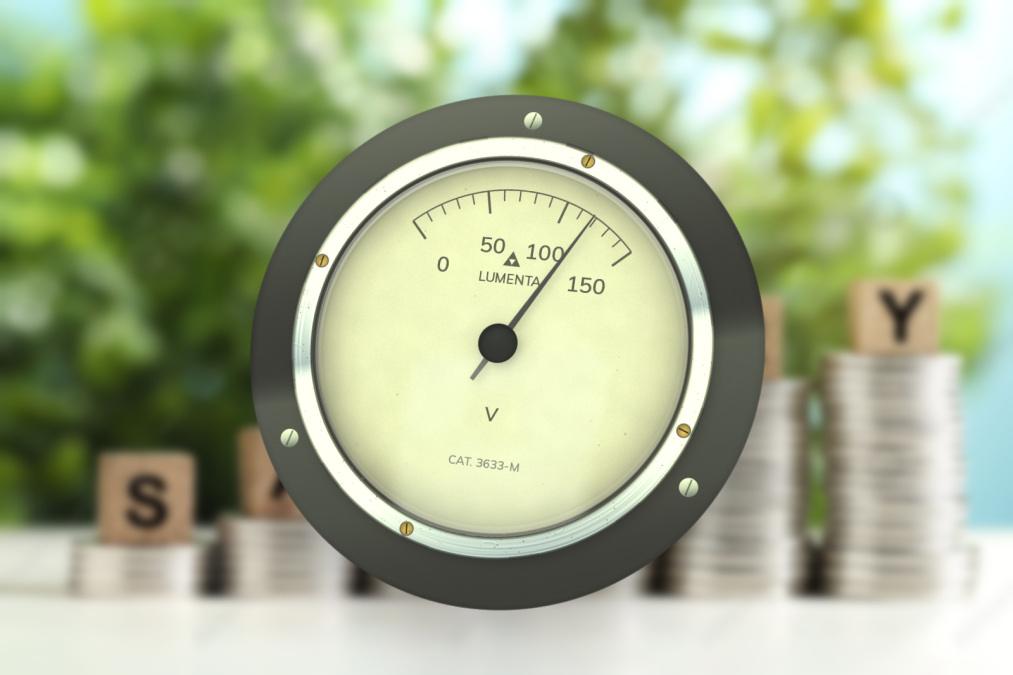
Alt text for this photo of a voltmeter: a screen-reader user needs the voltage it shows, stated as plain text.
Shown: 120 V
